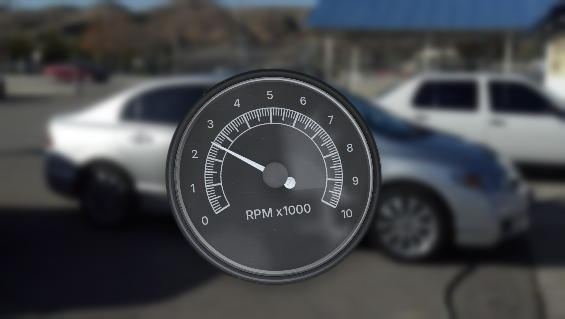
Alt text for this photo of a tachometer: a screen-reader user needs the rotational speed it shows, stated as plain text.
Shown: 2500 rpm
